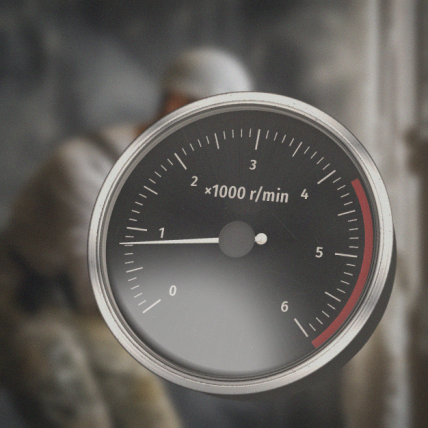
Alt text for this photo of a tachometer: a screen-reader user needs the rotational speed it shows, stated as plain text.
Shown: 800 rpm
